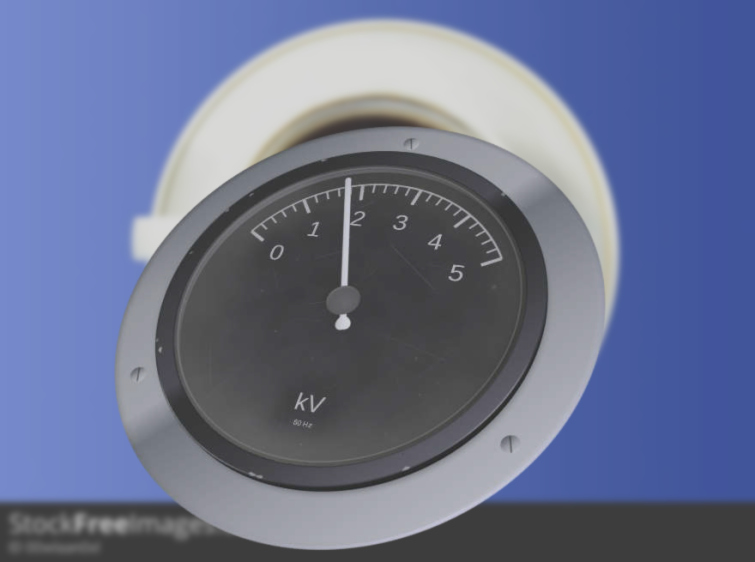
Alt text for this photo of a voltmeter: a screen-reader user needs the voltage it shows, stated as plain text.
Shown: 1.8 kV
